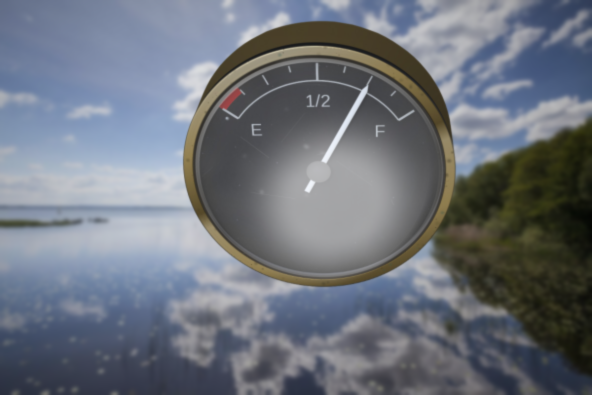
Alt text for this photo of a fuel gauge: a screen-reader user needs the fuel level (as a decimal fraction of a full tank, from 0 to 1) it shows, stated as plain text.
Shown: 0.75
